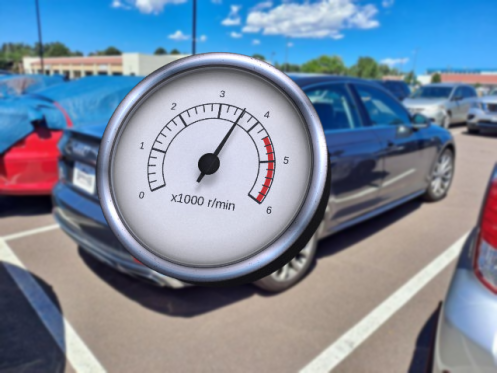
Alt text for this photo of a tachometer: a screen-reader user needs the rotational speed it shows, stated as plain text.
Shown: 3600 rpm
